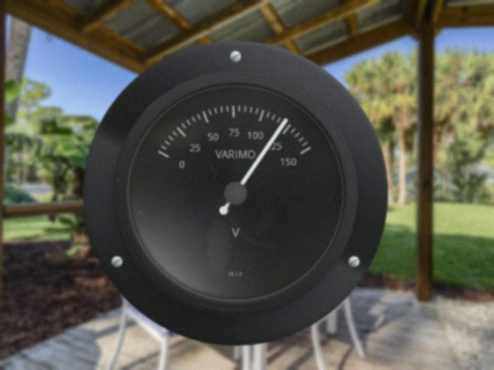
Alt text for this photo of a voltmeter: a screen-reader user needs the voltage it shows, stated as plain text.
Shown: 120 V
